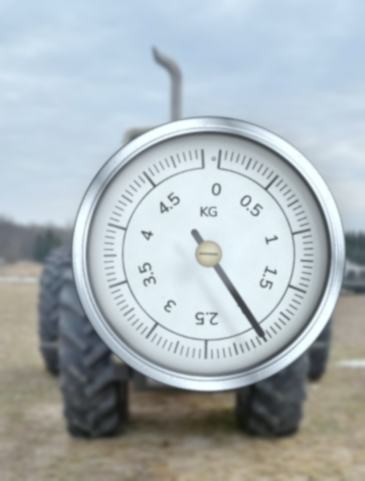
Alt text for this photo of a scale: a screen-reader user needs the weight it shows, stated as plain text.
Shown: 2 kg
